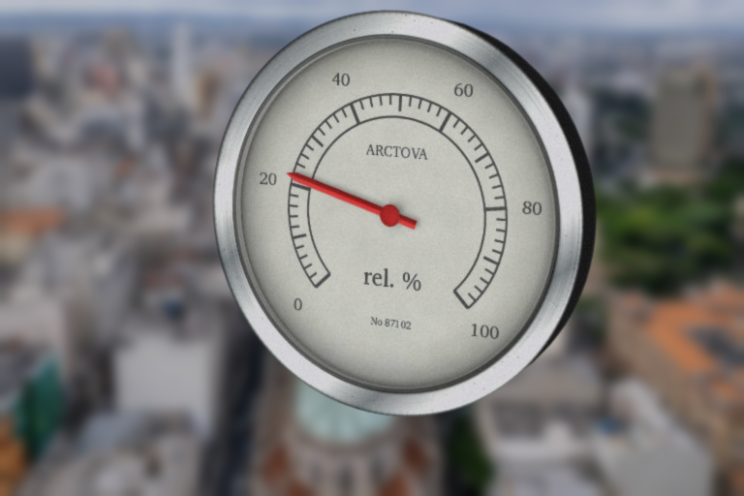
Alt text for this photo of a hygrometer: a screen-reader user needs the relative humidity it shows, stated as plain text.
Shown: 22 %
